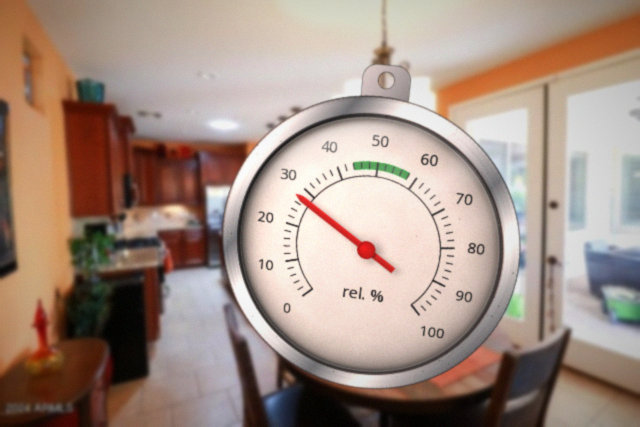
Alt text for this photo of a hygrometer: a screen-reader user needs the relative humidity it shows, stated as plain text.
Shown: 28 %
